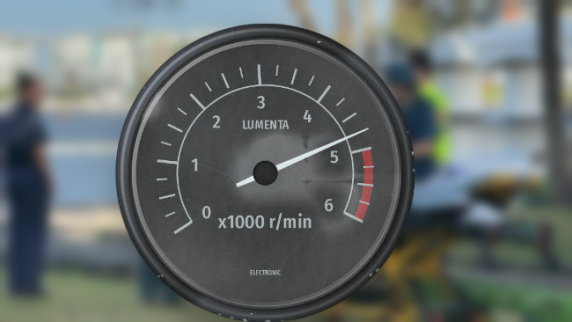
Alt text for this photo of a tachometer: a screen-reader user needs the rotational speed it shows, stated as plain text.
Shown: 4750 rpm
